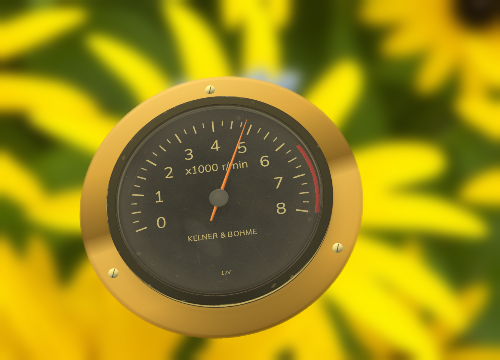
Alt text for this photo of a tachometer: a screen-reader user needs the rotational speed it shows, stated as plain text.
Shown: 4875 rpm
